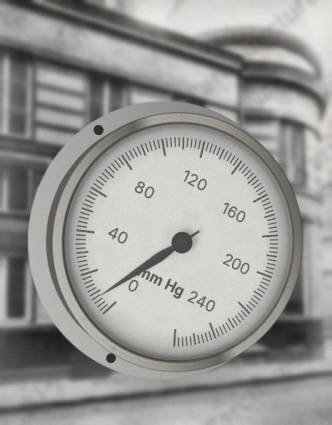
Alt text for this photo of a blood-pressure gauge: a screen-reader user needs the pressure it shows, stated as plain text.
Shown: 8 mmHg
